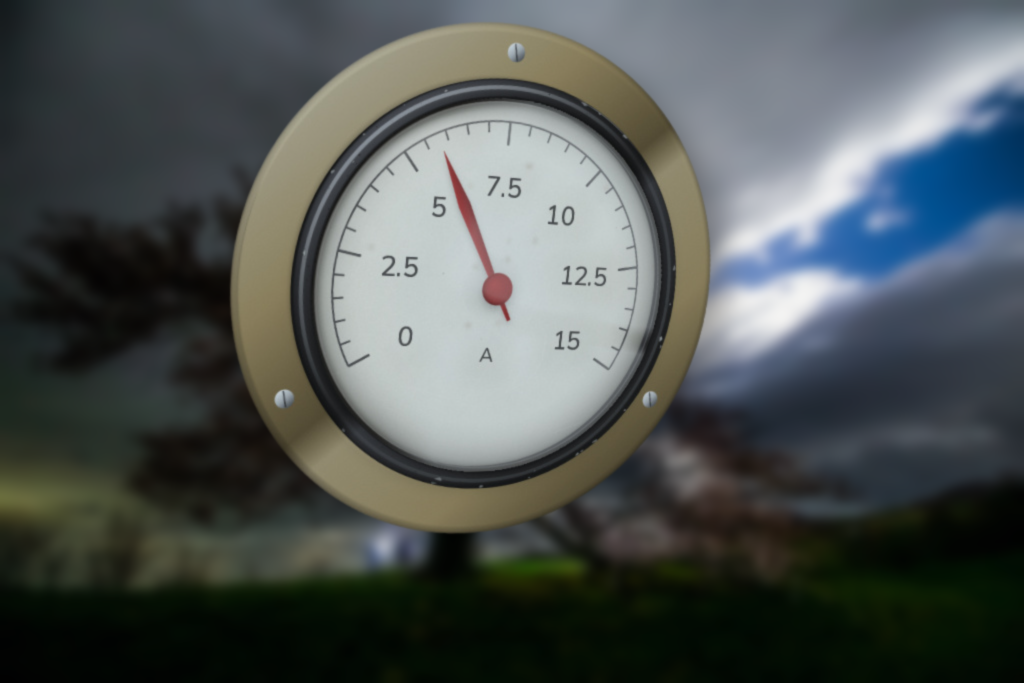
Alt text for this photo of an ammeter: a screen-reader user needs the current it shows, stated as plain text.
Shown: 5.75 A
